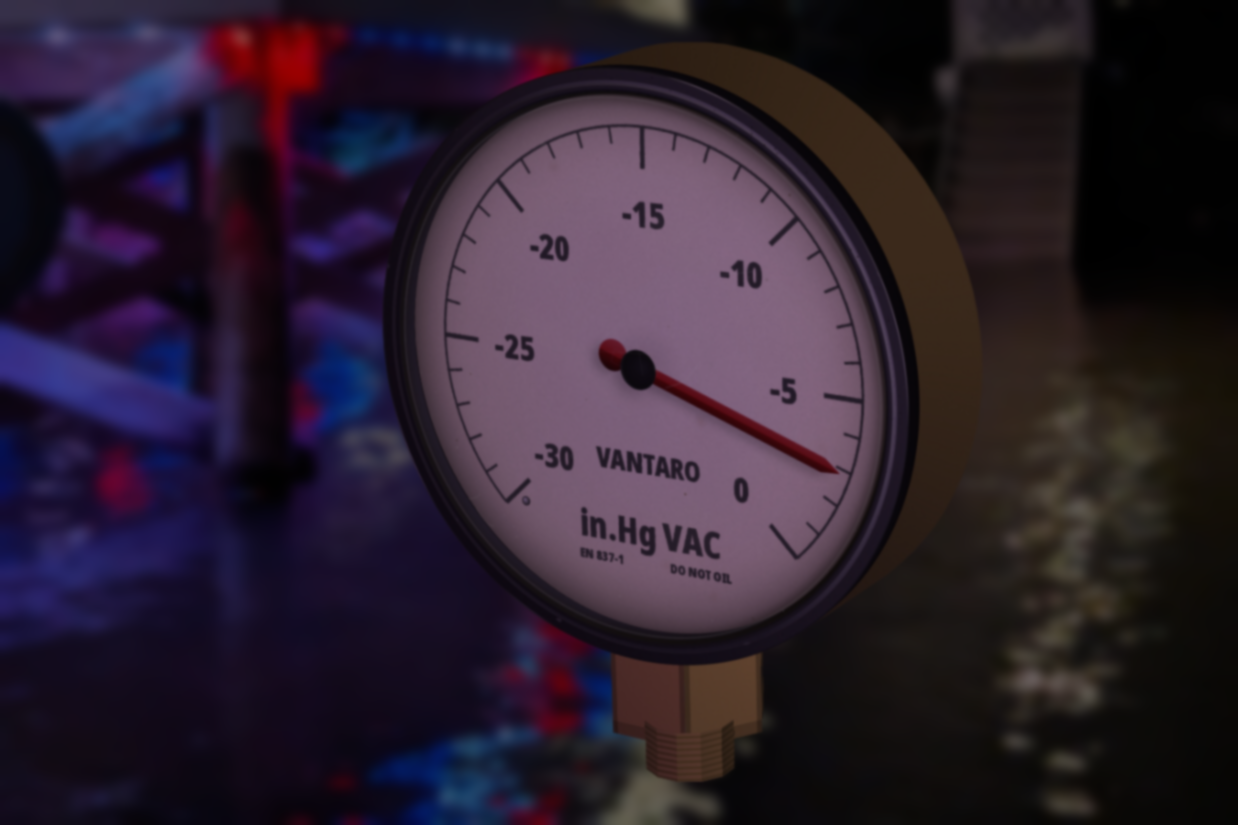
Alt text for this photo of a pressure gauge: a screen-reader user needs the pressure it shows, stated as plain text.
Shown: -3 inHg
